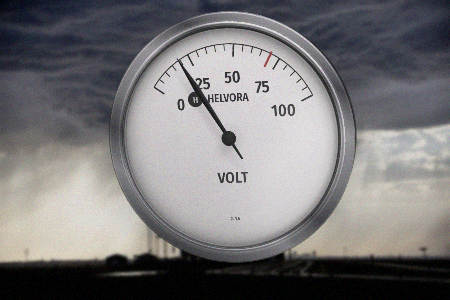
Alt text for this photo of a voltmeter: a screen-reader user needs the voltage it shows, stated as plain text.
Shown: 20 V
